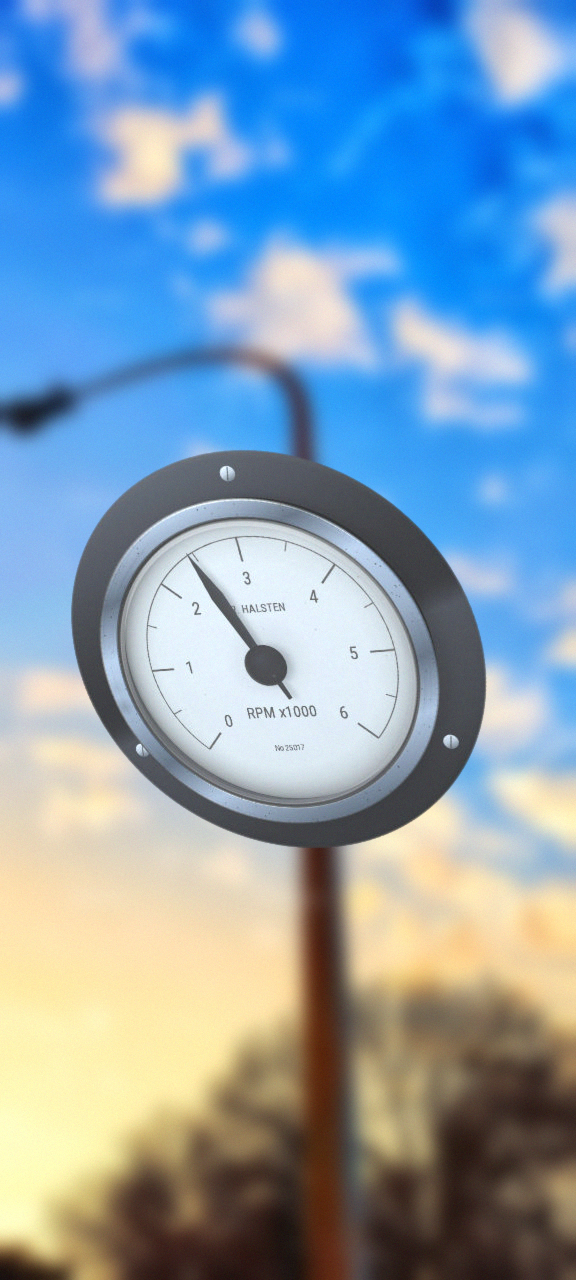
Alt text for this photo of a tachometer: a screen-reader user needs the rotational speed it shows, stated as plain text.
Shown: 2500 rpm
